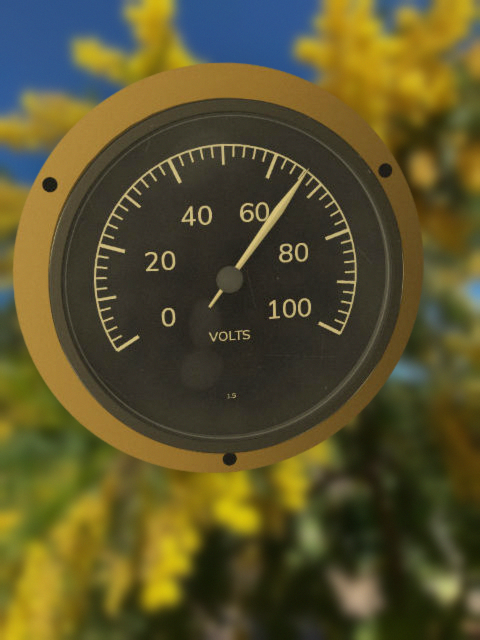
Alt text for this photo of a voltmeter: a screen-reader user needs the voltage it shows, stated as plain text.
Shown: 66 V
